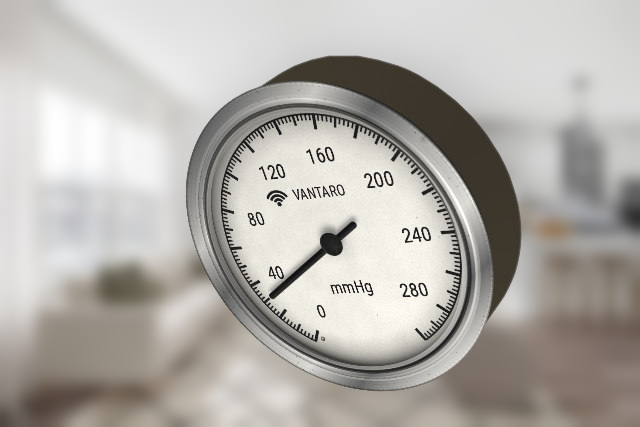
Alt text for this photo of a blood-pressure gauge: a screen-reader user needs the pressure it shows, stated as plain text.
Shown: 30 mmHg
